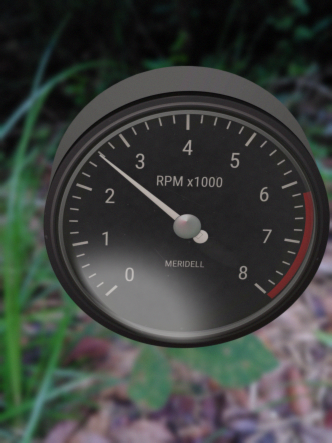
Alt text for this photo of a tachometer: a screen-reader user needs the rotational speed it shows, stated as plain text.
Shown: 2600 rpm
